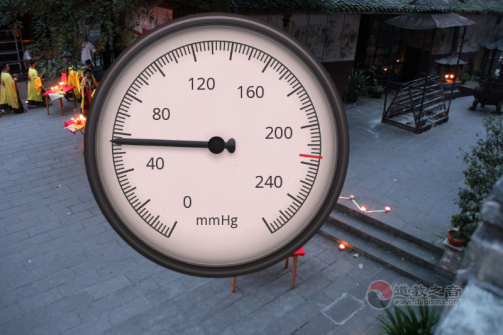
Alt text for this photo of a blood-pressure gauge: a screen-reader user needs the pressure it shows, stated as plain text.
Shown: 56 mmHg
